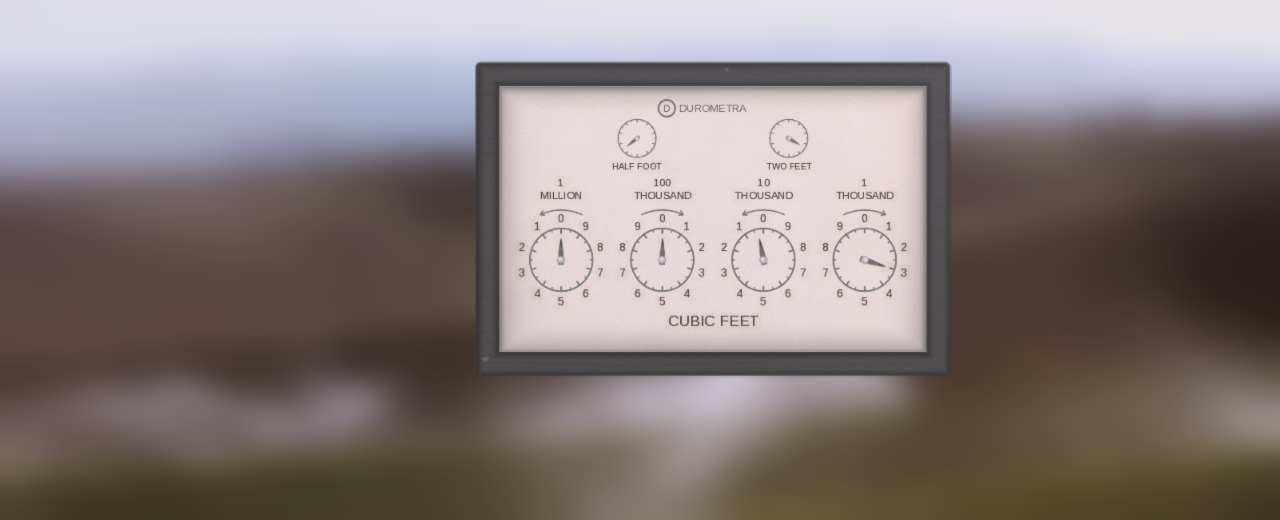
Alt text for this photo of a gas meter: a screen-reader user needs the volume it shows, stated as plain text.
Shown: 300 ft³
